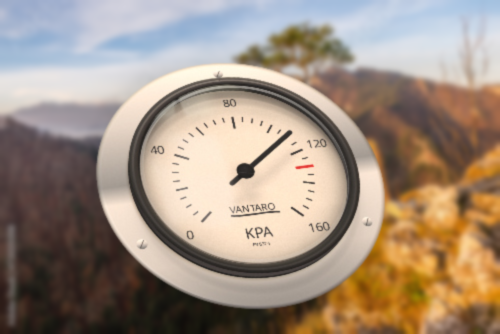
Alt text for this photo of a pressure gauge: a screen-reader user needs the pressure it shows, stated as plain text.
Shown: 110 kPa
